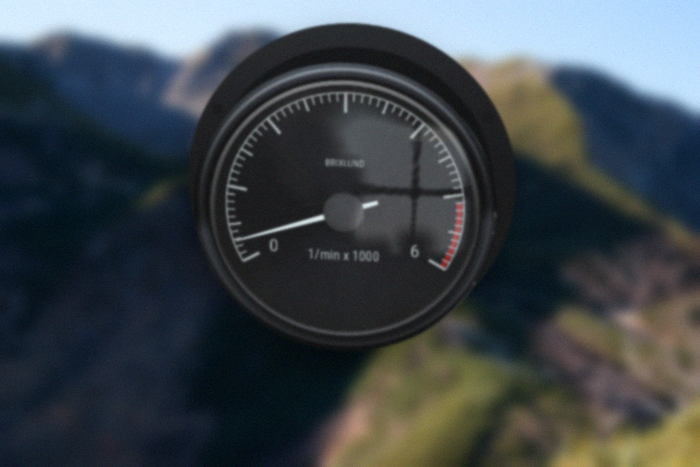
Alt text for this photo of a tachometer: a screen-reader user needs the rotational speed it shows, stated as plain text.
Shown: 300 rpm
